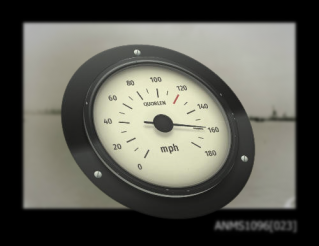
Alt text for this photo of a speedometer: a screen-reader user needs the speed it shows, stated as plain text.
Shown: 160 mph
